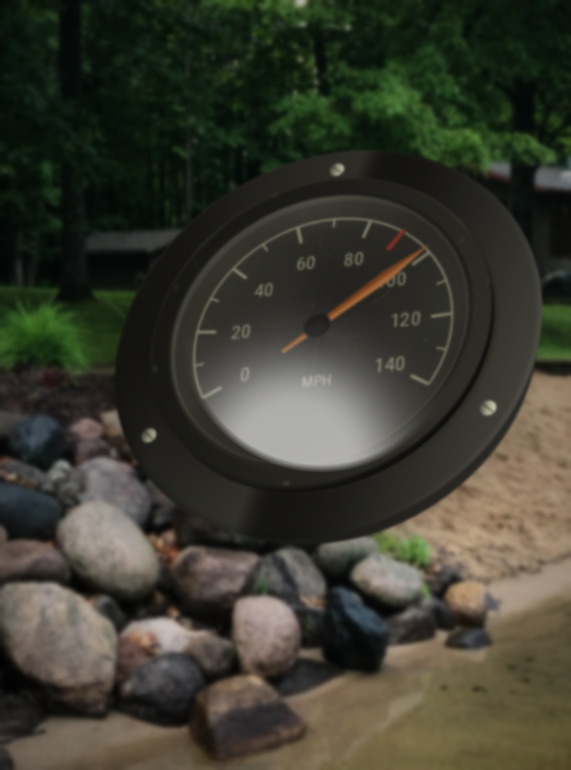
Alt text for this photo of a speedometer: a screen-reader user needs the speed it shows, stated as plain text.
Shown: 100 mph
